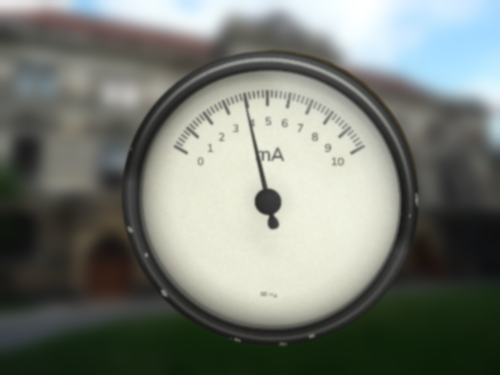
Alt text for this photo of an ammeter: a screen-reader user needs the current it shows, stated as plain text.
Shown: 4 mA
